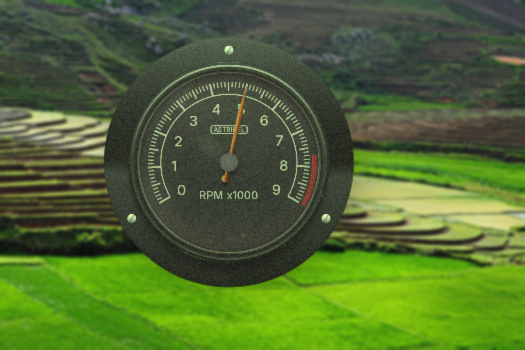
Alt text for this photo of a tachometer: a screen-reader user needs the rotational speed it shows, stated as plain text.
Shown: 5000 rpm
